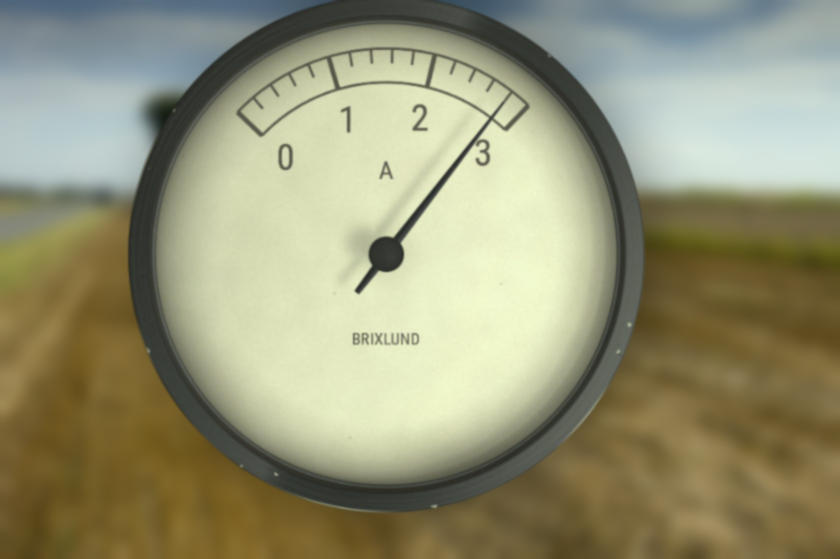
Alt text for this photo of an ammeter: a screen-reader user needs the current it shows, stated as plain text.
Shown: 2.8 A
